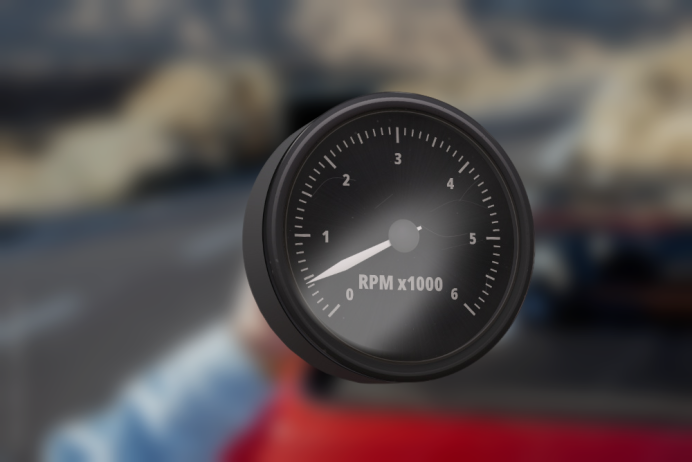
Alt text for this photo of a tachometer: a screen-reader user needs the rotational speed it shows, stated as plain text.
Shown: 450 rpm
